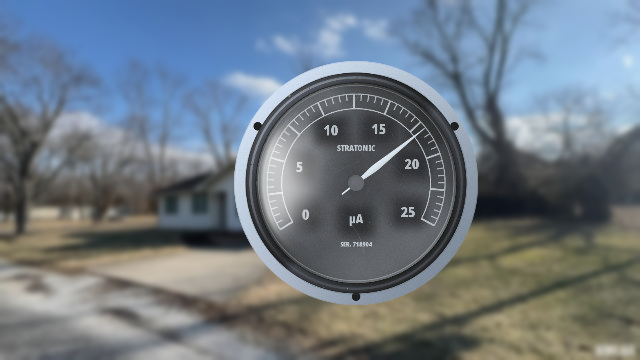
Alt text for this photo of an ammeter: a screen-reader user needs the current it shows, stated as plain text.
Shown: 18 µA
